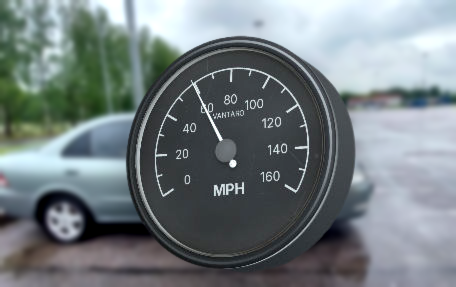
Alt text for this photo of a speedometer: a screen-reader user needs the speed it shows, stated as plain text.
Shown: 60 mph
